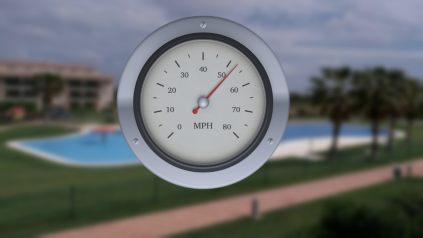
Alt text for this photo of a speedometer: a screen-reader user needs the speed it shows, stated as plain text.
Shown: 52.5 mph
